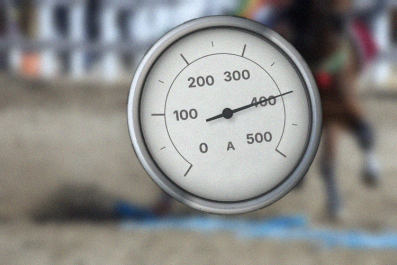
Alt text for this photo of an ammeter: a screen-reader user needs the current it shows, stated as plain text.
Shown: 400 A
